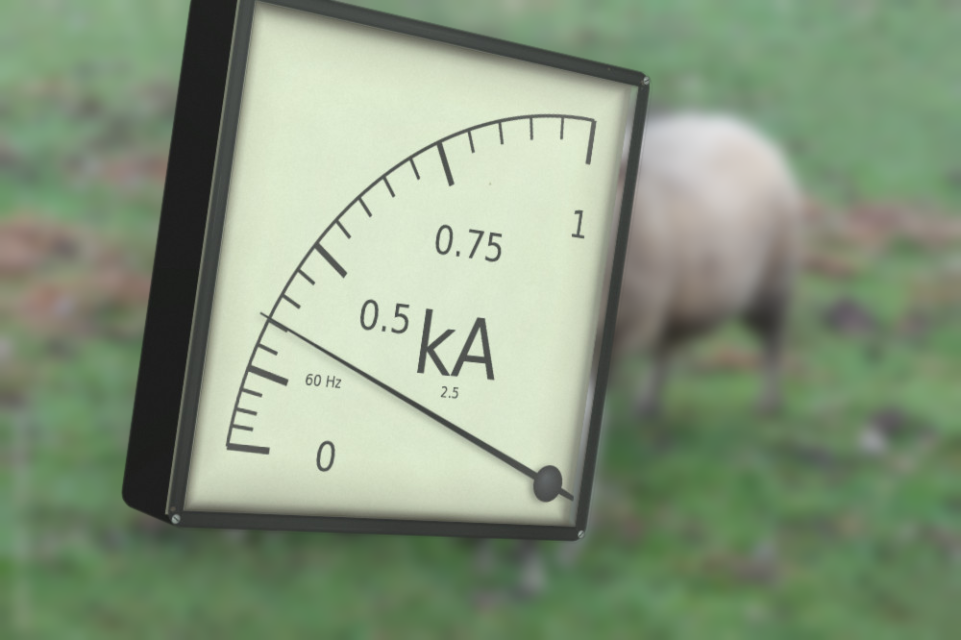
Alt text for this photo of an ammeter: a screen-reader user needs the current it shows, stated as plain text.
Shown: 0.35 kA
